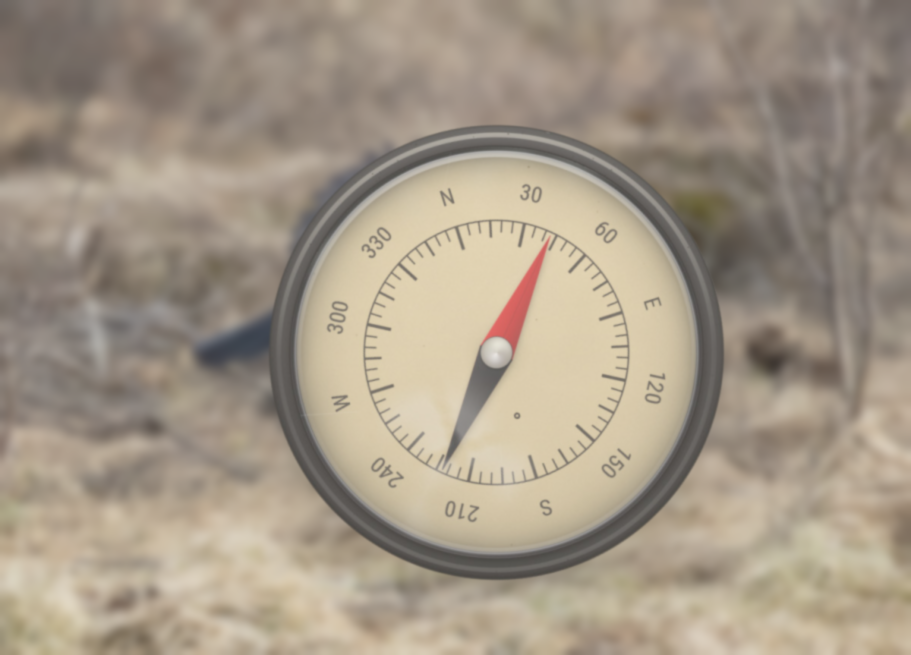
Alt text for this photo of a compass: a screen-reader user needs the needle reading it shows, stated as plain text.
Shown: 42.5 °
